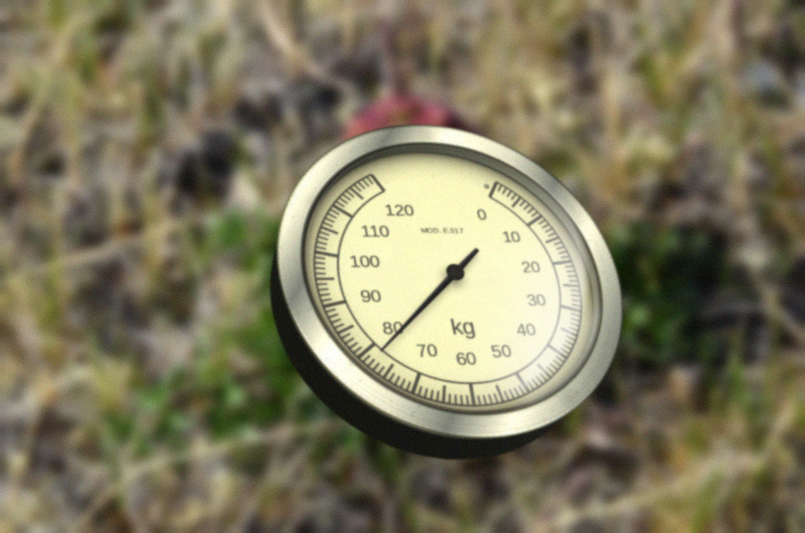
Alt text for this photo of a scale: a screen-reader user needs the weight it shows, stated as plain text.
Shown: 78 kg
